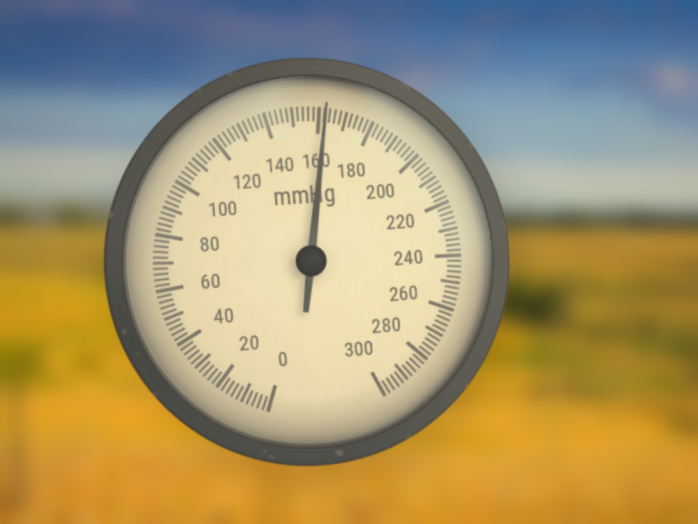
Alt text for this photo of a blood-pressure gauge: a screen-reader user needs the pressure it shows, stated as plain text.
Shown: 162 mmHg
